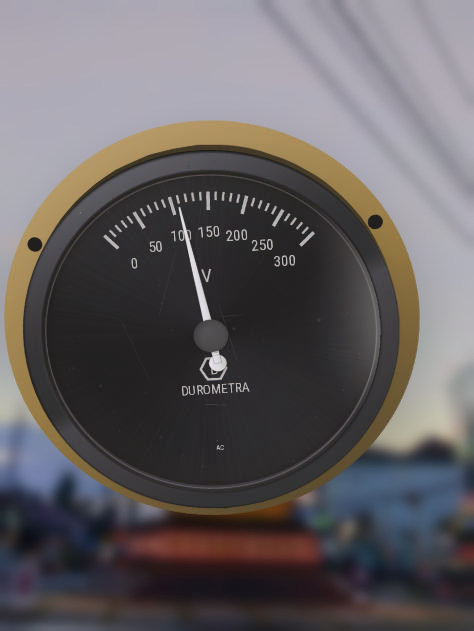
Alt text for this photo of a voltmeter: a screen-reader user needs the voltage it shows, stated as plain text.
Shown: 110 V
